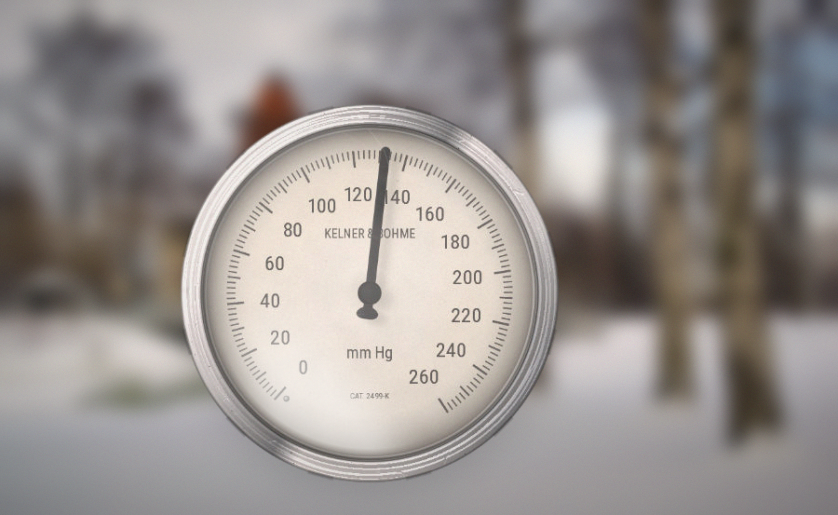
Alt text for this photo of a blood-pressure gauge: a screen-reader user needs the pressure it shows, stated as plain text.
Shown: 132 mmHg
